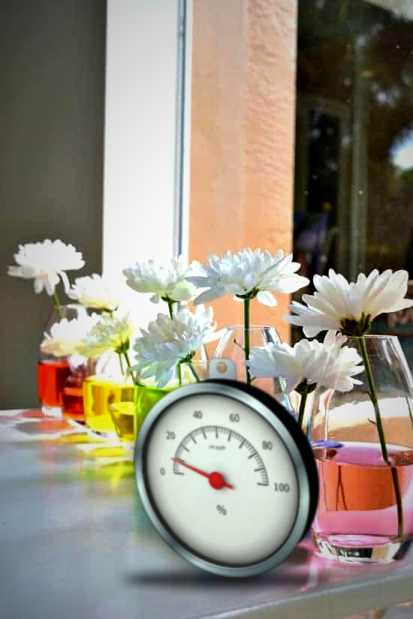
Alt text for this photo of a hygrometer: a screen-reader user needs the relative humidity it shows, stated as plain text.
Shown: 10 %
